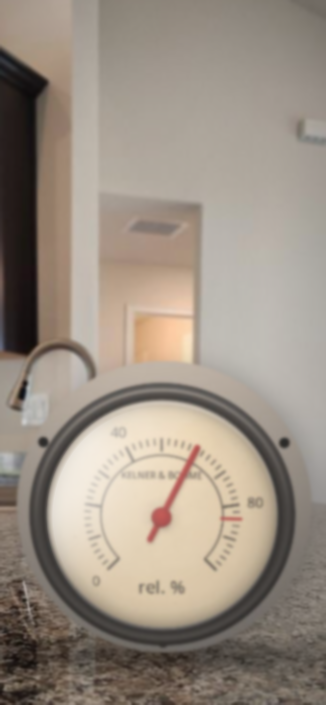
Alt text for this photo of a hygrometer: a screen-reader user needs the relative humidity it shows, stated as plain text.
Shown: 60 %
